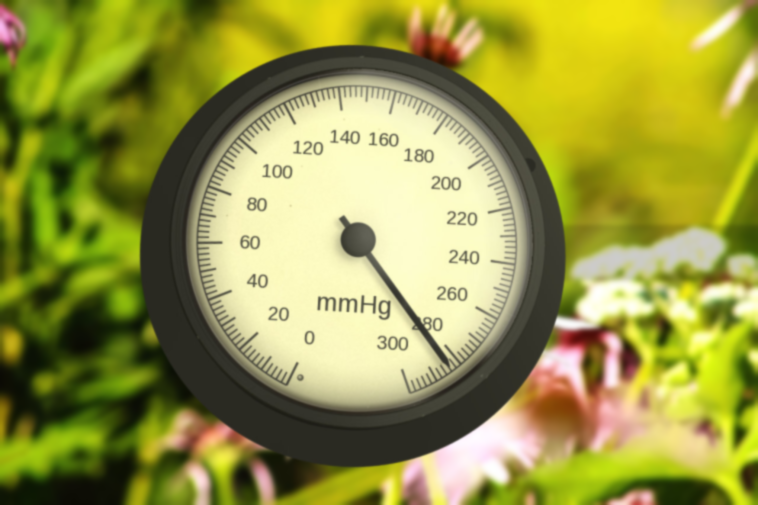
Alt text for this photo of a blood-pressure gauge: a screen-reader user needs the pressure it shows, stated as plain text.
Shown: 284 mmHg
